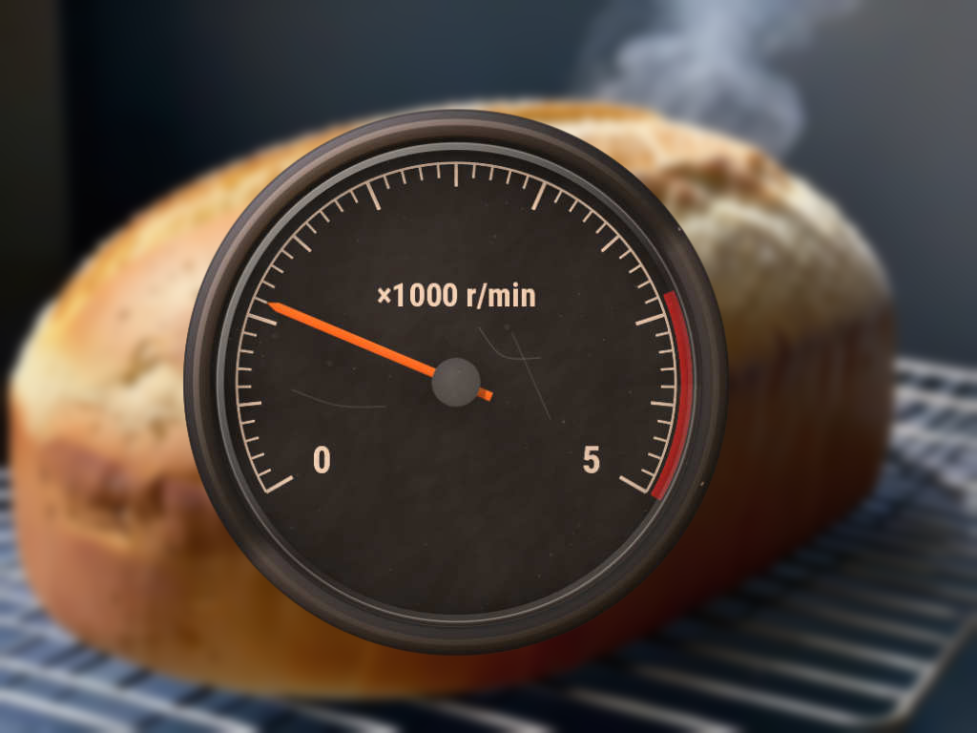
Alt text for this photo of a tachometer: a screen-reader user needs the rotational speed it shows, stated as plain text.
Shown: 1100 rpm
